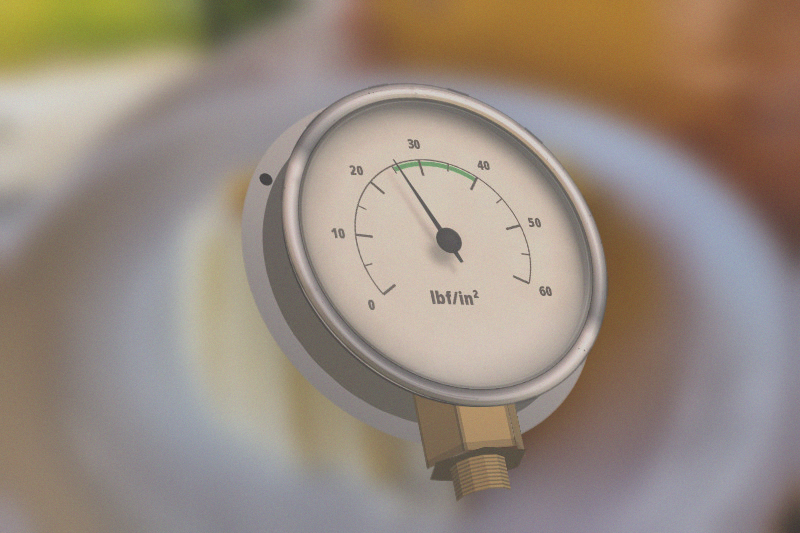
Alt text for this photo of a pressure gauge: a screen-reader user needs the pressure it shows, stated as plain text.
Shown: 25 psi
